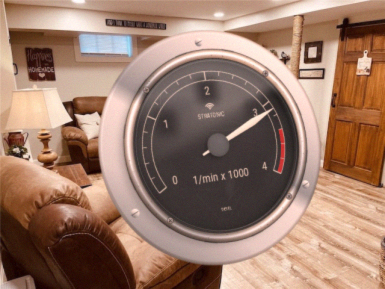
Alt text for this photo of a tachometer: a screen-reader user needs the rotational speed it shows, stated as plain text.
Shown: 3100 rpm
